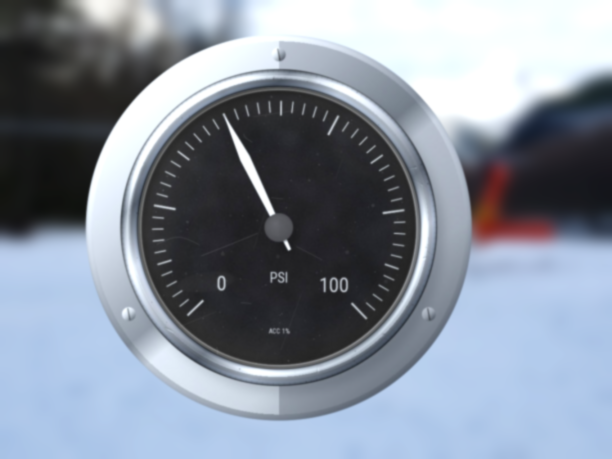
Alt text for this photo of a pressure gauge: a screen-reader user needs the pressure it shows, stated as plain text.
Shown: 40 psi
